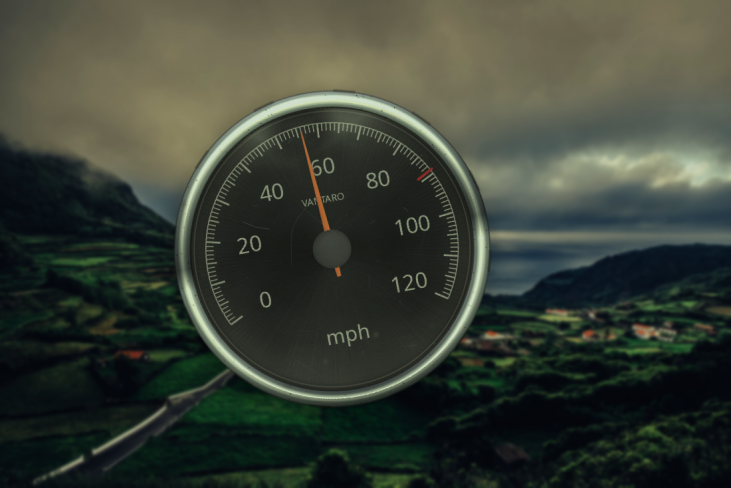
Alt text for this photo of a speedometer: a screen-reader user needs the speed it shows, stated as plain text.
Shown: 56 mph
